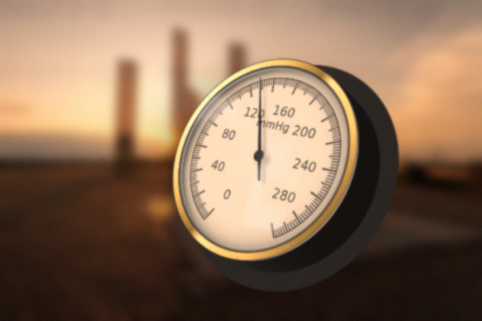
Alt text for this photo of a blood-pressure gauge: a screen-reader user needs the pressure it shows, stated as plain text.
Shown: 130 mmHg
